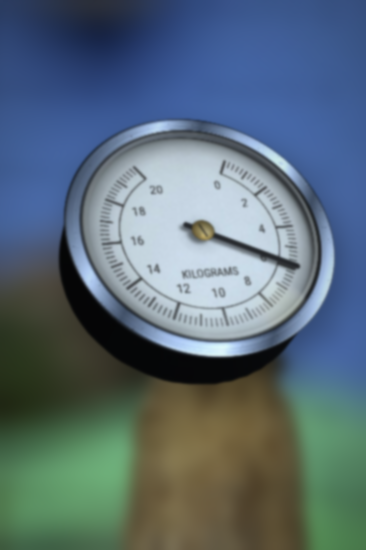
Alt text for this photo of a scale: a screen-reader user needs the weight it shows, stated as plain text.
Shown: 6 kg
